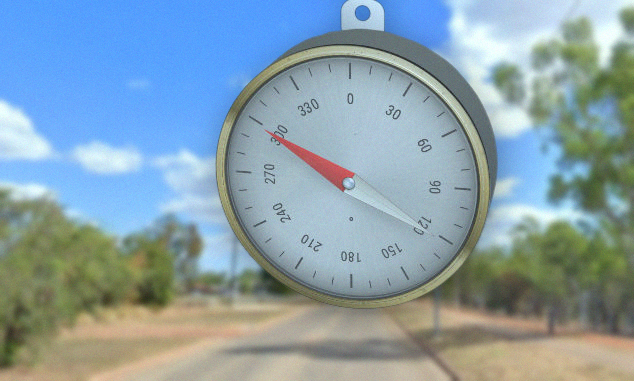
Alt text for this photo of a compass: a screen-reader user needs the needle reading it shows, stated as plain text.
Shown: 300 °
